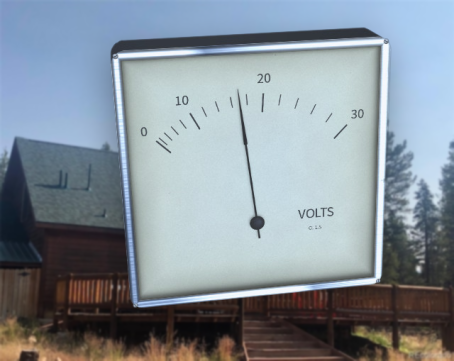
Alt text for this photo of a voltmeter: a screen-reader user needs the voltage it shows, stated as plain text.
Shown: 17 V
